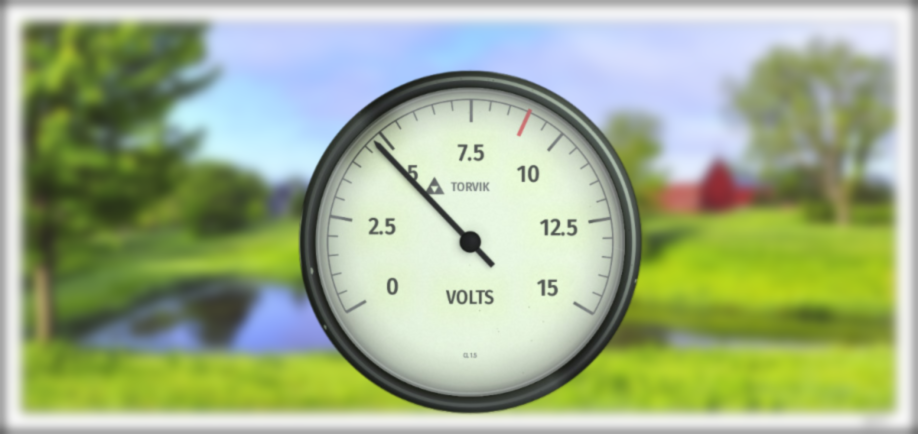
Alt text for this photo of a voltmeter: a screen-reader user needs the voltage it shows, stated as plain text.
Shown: 4.75 V
